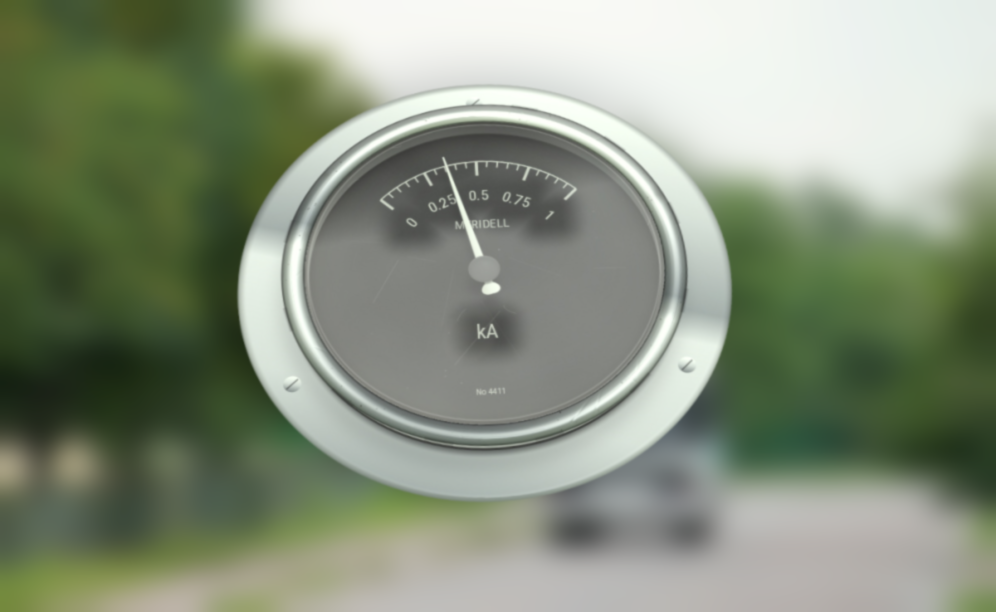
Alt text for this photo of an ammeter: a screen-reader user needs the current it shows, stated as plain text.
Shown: 0.35 kA
